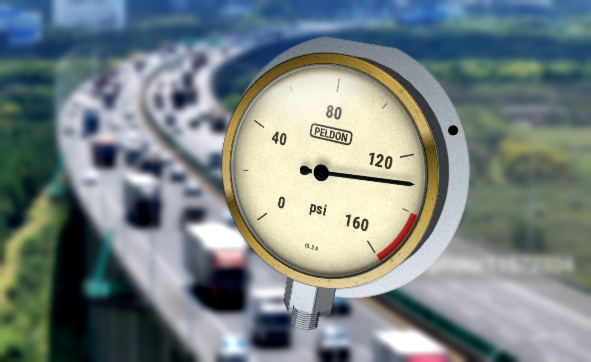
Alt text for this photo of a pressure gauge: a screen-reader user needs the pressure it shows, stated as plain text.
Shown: 130 psi
